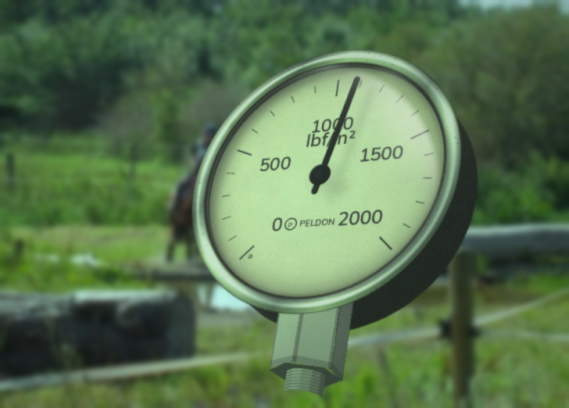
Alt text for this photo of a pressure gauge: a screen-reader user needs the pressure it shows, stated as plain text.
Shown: 1100 psi
